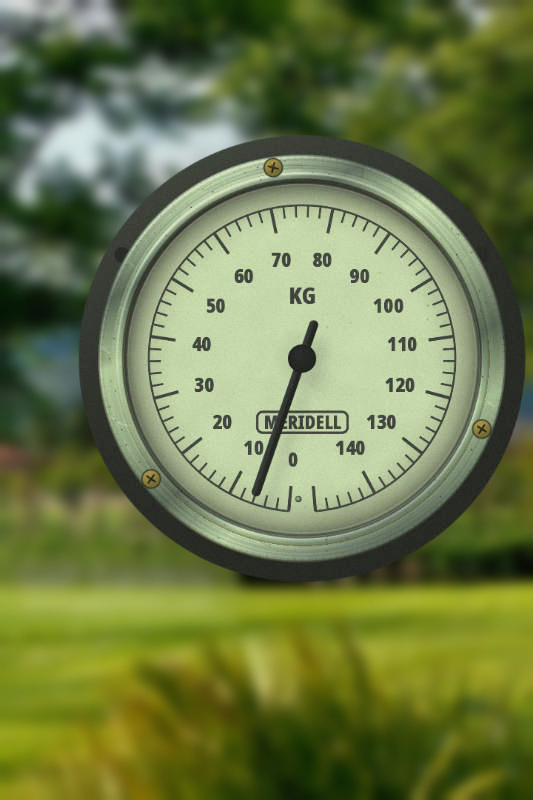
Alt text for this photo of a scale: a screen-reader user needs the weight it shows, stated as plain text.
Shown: 6 kg
